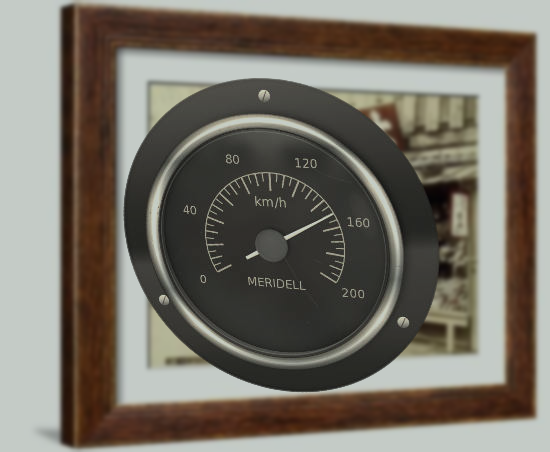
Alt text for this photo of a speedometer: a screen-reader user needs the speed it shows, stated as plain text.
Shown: 150 km/h
